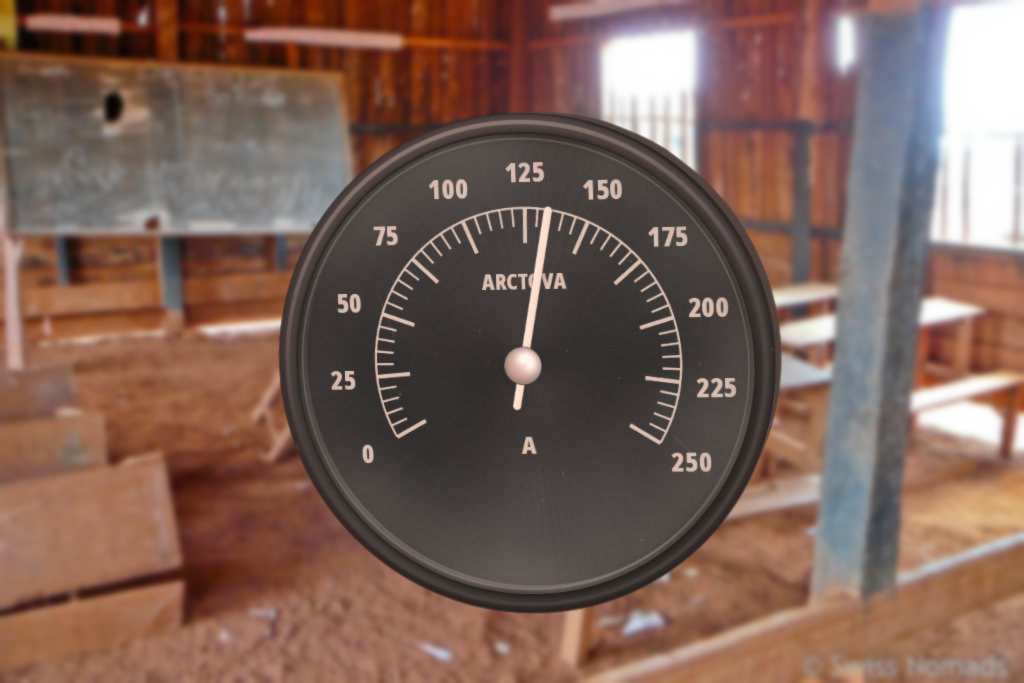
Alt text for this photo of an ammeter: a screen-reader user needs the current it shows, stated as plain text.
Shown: 135 A
